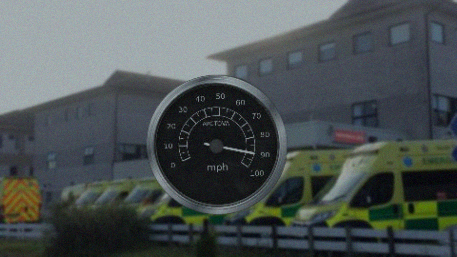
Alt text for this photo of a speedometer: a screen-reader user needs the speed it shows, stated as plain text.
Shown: 90 mph
